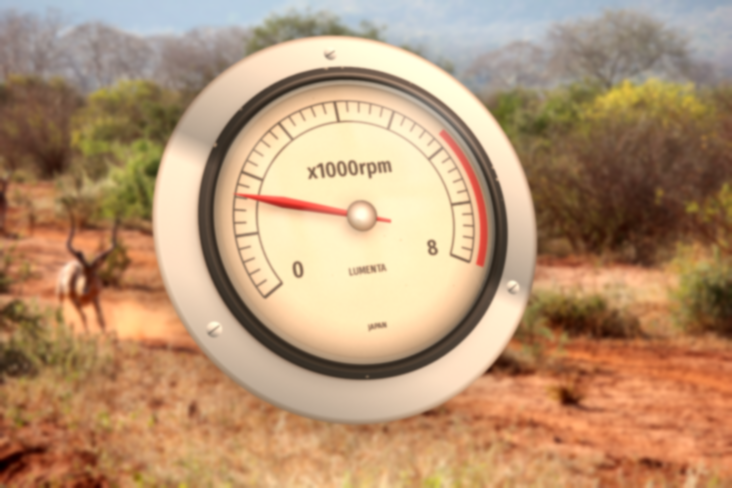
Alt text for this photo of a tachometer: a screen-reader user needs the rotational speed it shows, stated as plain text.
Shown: 1600 rpm
